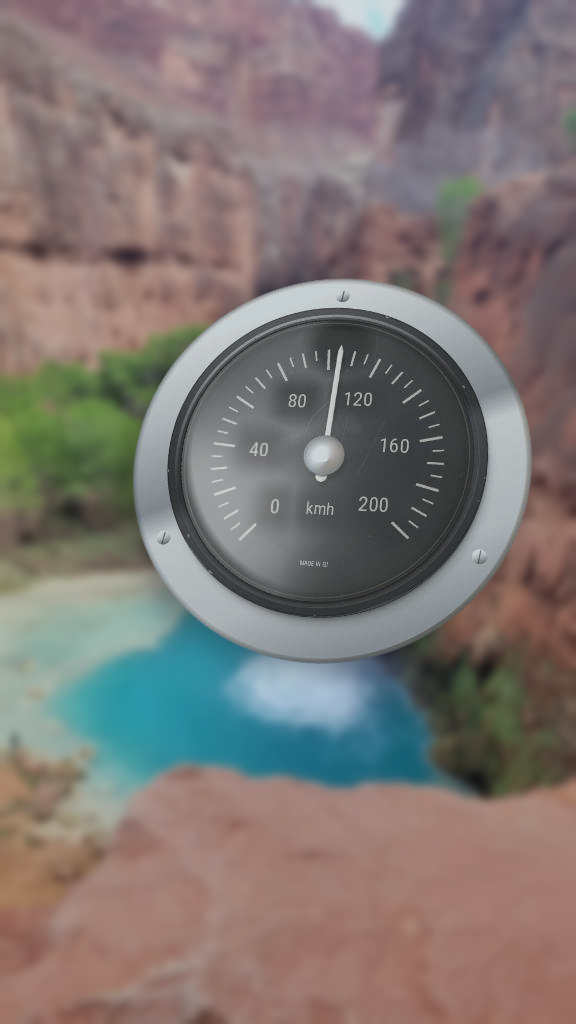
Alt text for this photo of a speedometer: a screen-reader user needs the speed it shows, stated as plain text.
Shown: 105 km/h
